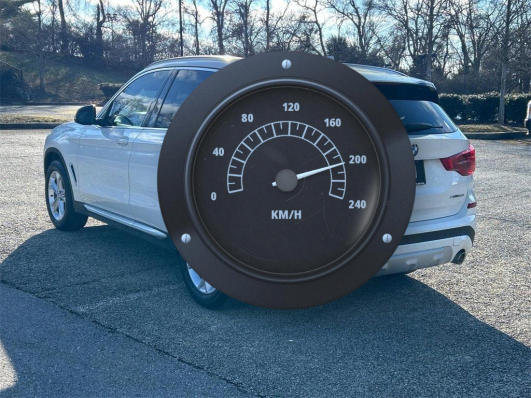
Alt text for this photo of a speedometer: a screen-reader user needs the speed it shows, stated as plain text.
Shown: 200 km/h
